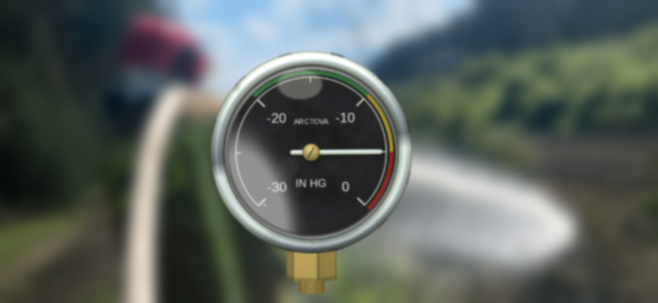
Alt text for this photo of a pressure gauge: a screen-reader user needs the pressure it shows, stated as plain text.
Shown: -5 inHg
